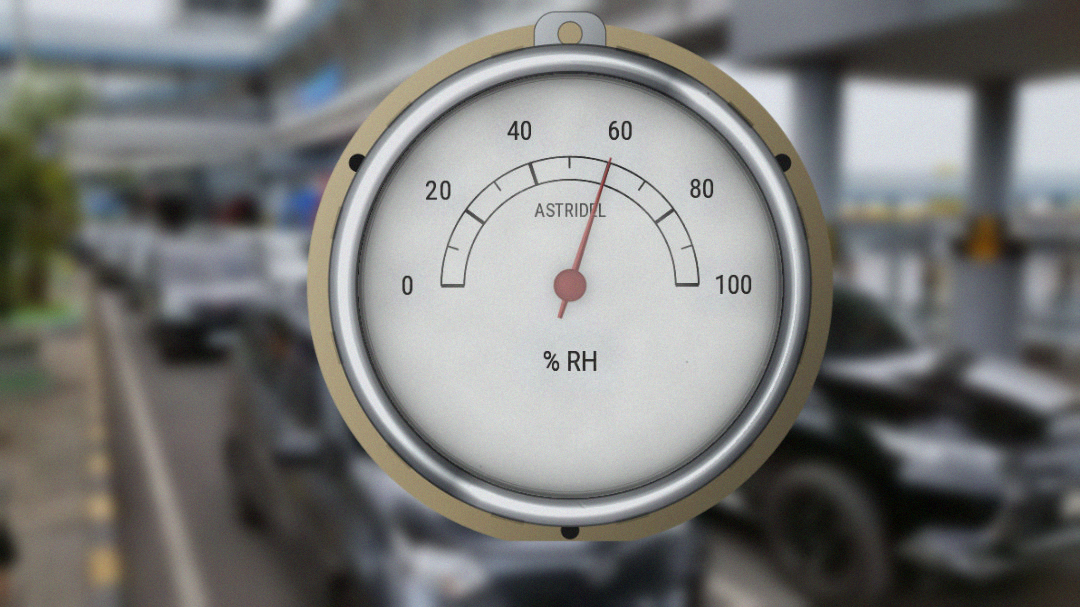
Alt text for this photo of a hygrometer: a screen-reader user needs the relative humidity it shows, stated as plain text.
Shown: 60 %
